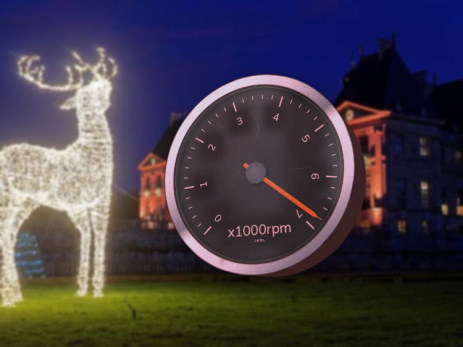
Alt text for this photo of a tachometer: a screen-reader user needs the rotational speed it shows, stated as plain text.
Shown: 6800 rpm
